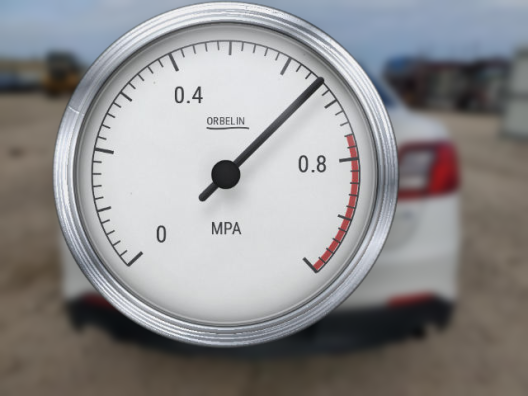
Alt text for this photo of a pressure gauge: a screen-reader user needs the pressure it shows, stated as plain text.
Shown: 0.66 MPa
